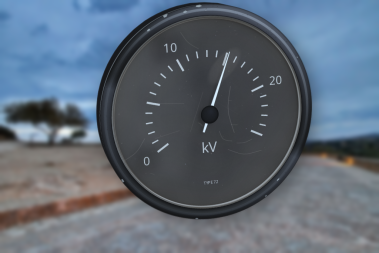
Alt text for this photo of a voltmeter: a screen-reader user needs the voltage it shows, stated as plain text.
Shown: 15 kV
